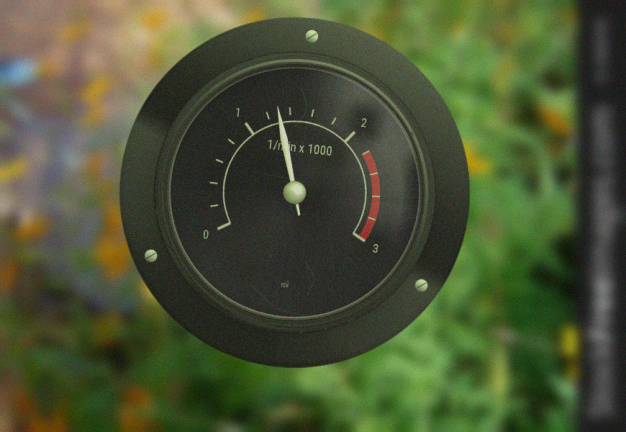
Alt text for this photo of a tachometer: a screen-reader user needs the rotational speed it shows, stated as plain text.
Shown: 1300 rpm
